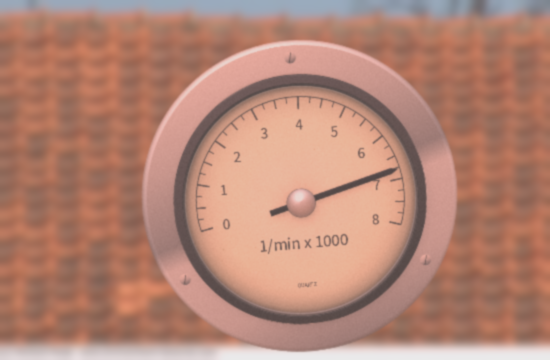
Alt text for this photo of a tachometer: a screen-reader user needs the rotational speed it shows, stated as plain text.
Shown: 6750 rpm
